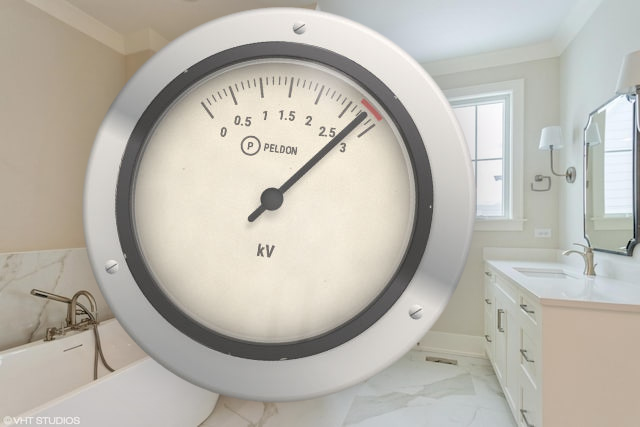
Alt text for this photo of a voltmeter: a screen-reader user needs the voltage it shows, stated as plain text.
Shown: 2.8 kV
